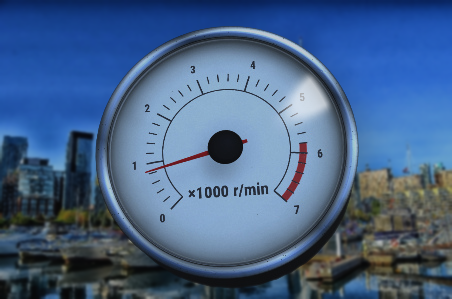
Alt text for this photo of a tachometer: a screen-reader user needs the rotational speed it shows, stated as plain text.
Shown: 800 rpm
